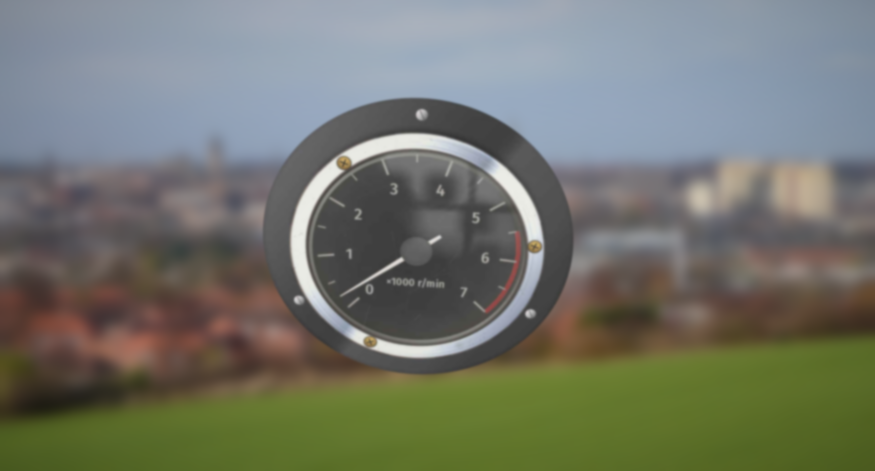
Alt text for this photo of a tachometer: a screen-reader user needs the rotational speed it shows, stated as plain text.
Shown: 250 rpm
